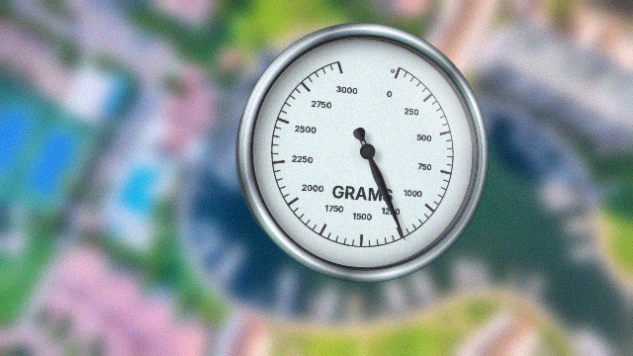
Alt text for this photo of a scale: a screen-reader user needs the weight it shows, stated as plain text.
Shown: 1250 g
